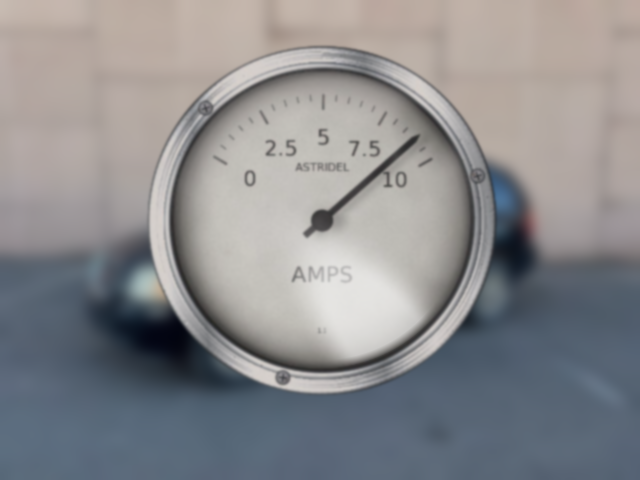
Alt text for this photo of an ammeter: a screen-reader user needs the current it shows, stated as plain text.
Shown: 9 A
